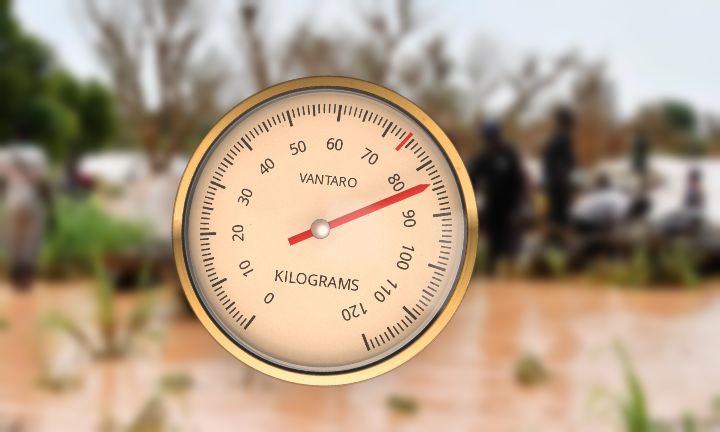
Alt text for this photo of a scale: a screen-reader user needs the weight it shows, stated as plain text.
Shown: 84 kg
